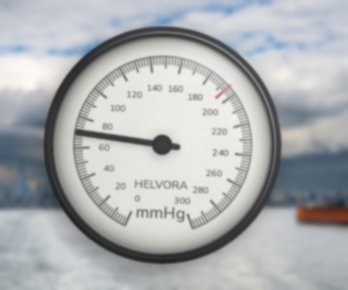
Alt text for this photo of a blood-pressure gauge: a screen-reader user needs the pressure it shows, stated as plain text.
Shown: 70 mmHg
